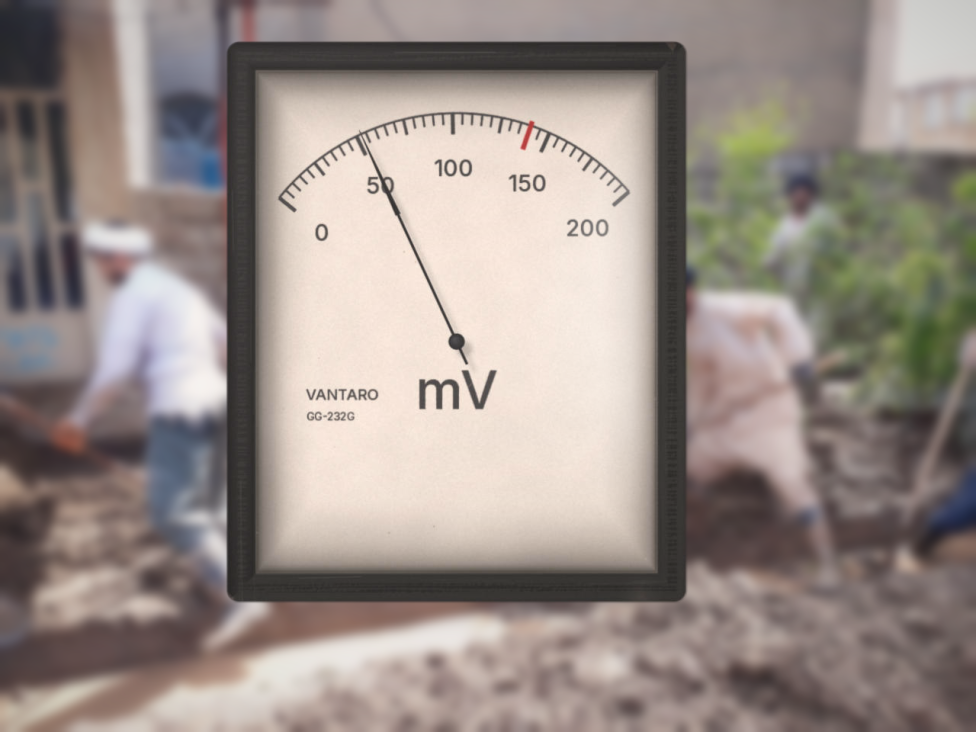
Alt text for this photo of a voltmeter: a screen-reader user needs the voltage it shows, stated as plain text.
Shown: 52.5 mV
